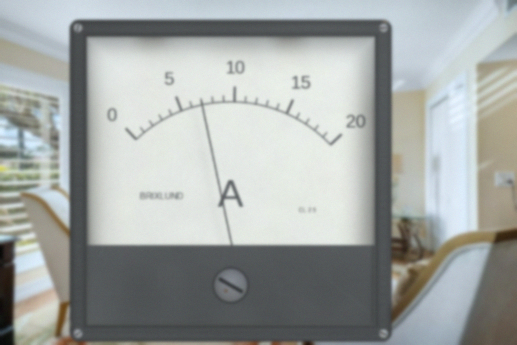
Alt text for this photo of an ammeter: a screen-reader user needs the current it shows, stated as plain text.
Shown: 7 A
